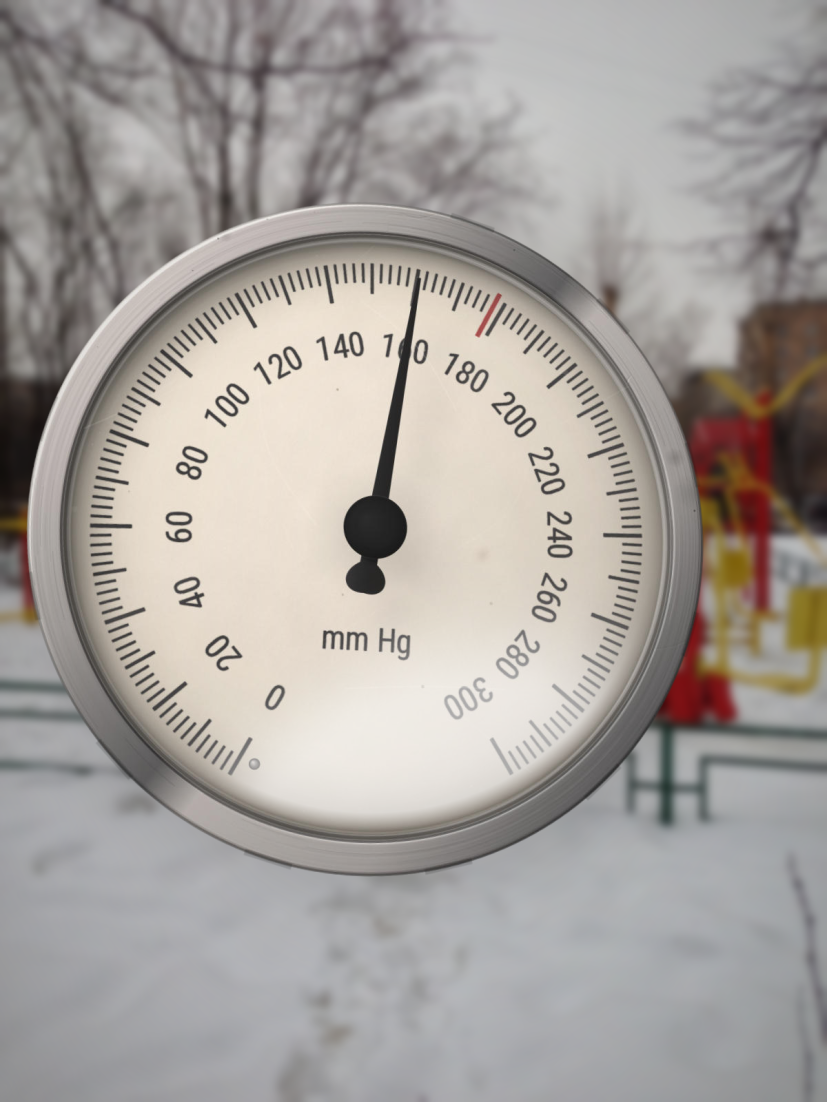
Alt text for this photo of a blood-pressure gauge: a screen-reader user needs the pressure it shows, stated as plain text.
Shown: 160 mmHg
